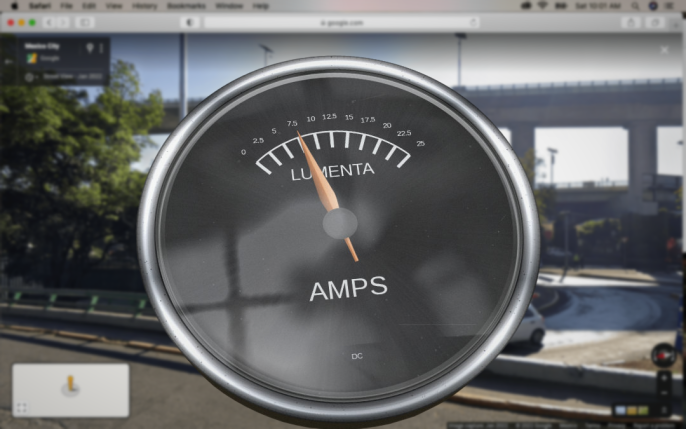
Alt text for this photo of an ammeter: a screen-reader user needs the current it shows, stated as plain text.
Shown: 7.5 A
